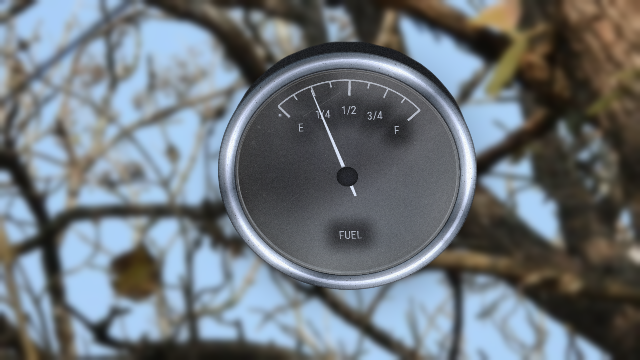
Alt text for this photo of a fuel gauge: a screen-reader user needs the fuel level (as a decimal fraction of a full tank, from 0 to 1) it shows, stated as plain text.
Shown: 0.25
